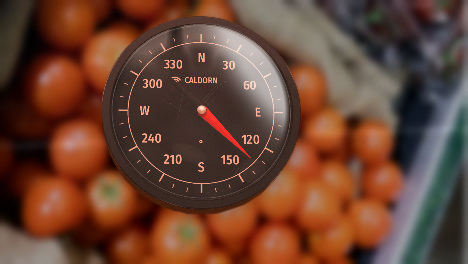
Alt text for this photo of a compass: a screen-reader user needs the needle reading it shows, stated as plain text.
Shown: 135 °
